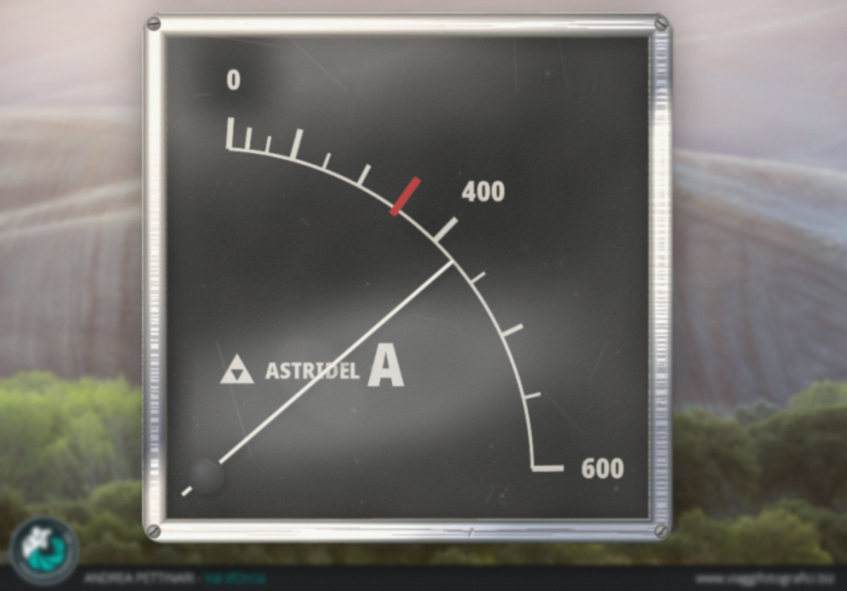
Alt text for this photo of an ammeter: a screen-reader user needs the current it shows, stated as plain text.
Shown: 425 A
